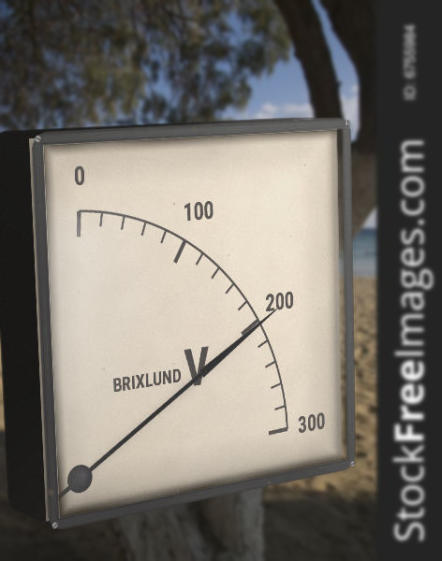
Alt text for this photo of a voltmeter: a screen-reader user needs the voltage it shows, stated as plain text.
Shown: 200 V
